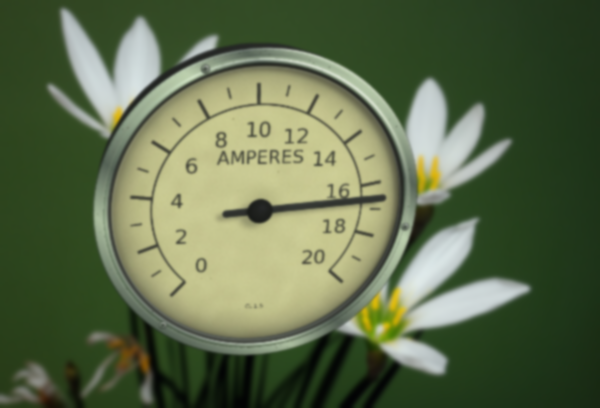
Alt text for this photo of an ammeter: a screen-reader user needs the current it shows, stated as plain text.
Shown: 16.5 A
